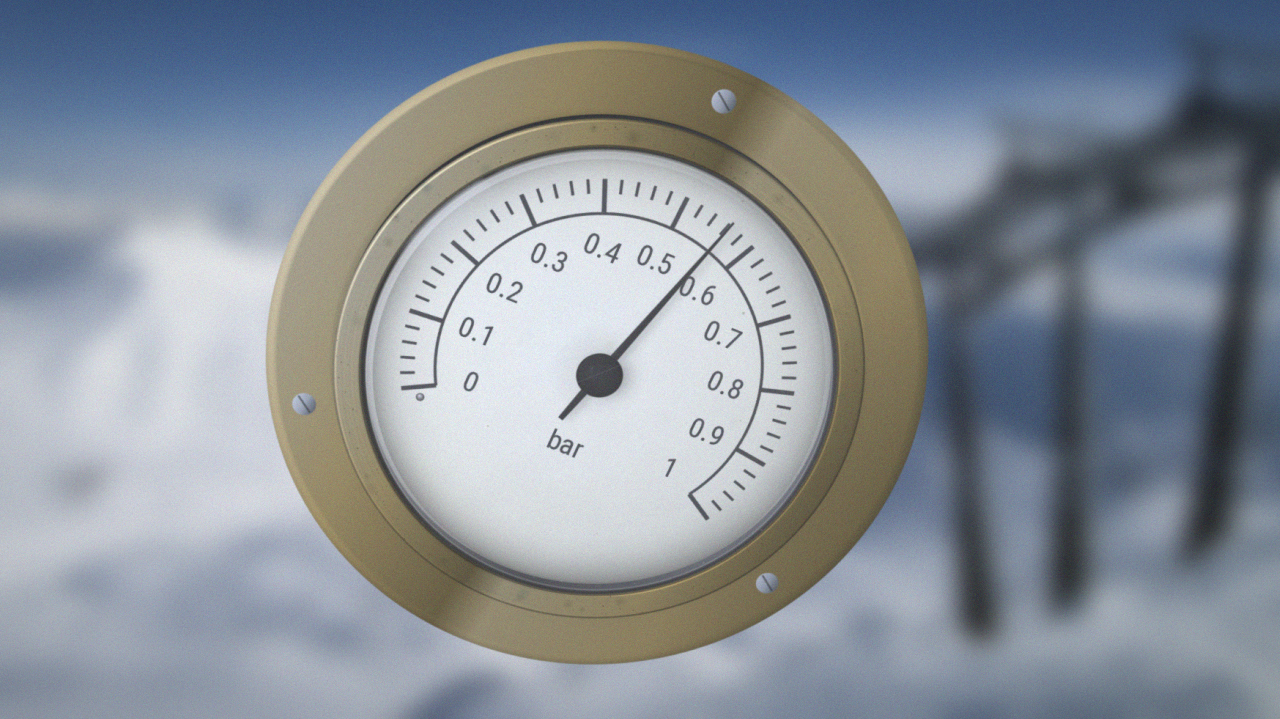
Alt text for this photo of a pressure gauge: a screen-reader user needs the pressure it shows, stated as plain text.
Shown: 0.56 bar
